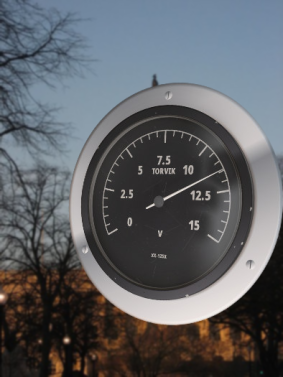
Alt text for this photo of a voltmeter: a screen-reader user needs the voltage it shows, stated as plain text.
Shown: 11.5 V
